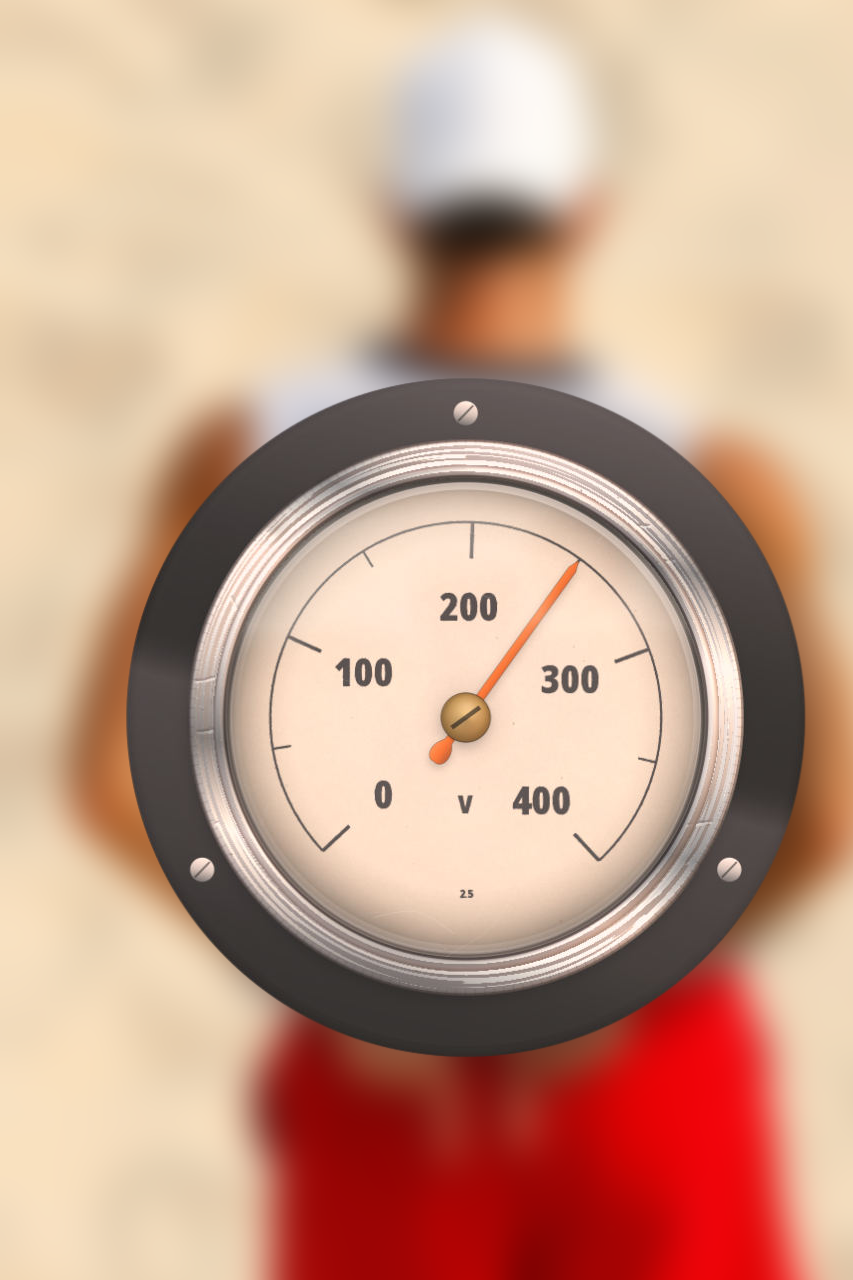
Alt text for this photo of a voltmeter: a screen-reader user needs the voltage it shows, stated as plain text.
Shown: 250 V
